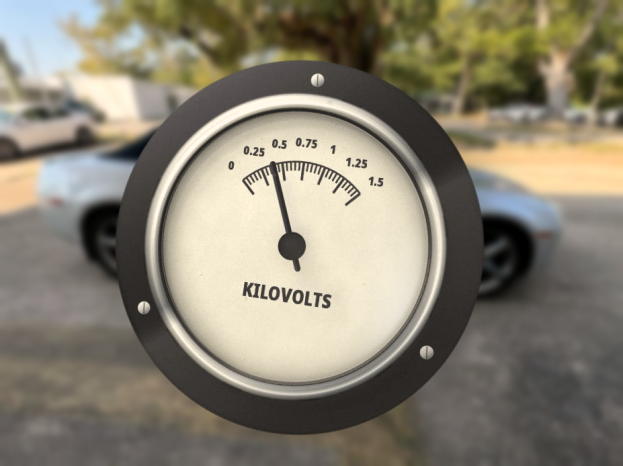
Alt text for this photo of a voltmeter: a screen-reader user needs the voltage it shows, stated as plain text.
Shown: 0.4 kV
